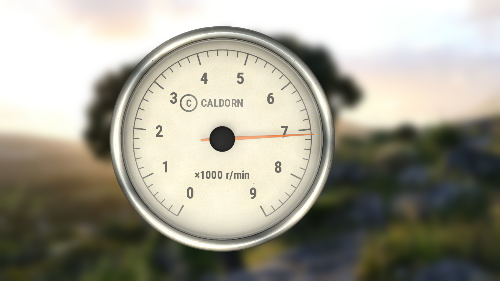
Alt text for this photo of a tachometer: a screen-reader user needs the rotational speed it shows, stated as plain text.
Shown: 7100 rpm
